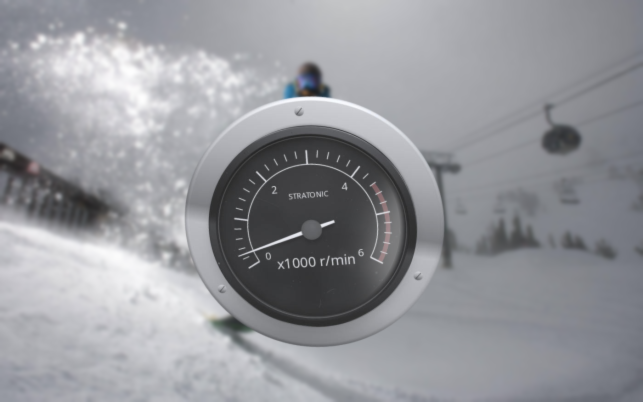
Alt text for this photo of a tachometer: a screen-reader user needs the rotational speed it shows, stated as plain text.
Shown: 300 rpm
